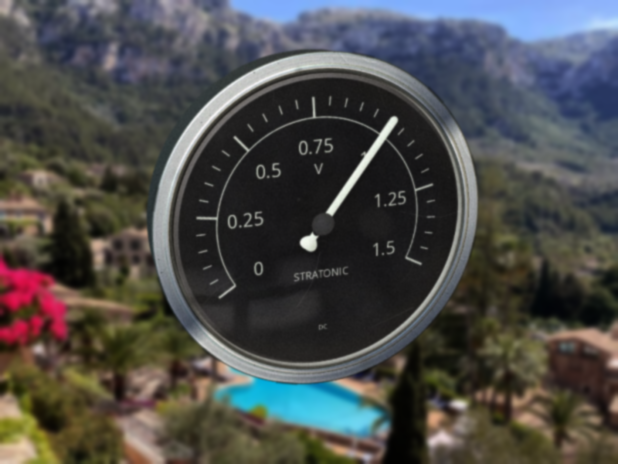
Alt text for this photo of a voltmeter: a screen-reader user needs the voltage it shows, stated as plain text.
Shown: 1 V
